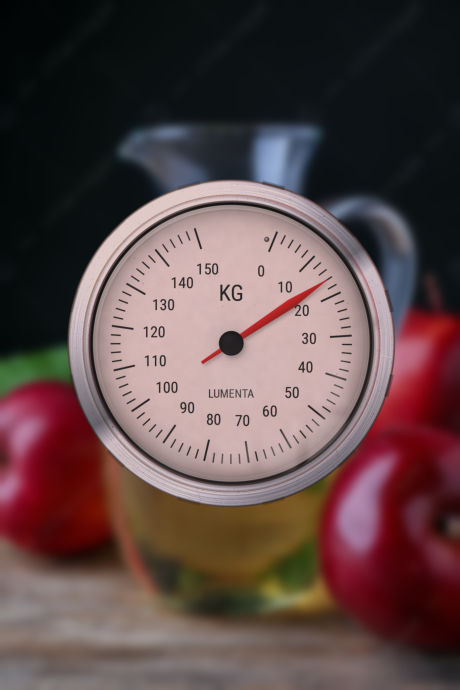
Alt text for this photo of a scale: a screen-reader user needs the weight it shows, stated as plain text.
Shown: 16 kg
